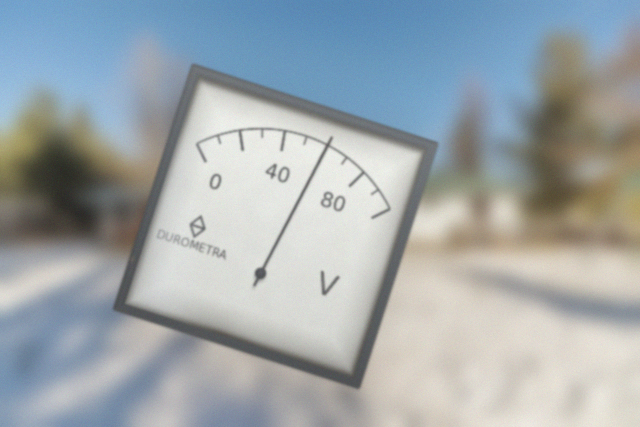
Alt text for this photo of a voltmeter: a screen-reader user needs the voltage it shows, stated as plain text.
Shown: 60 V
